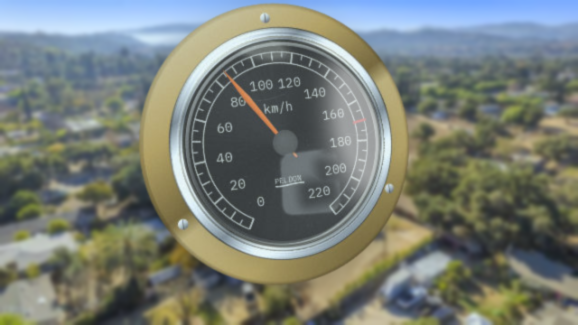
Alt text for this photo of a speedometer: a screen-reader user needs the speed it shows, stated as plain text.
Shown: 85 km/h
